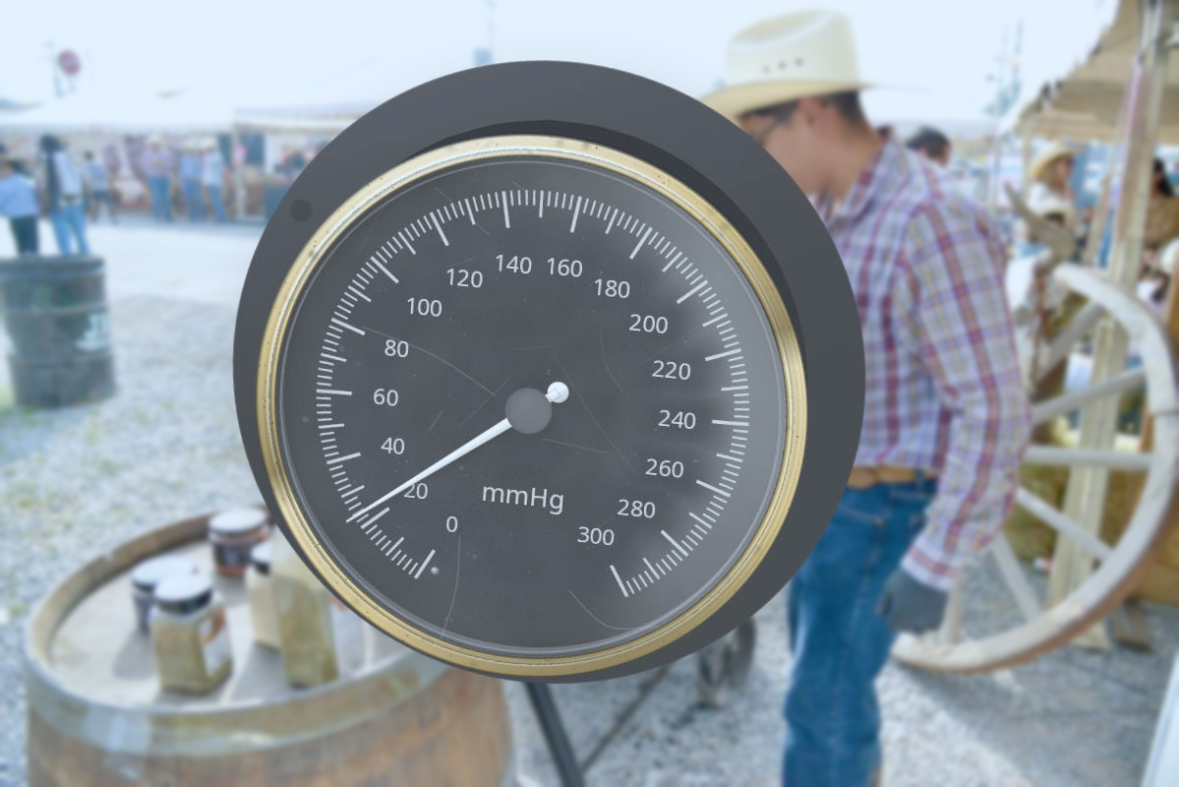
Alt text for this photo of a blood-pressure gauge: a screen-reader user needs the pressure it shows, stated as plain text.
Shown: 24 mmHg
